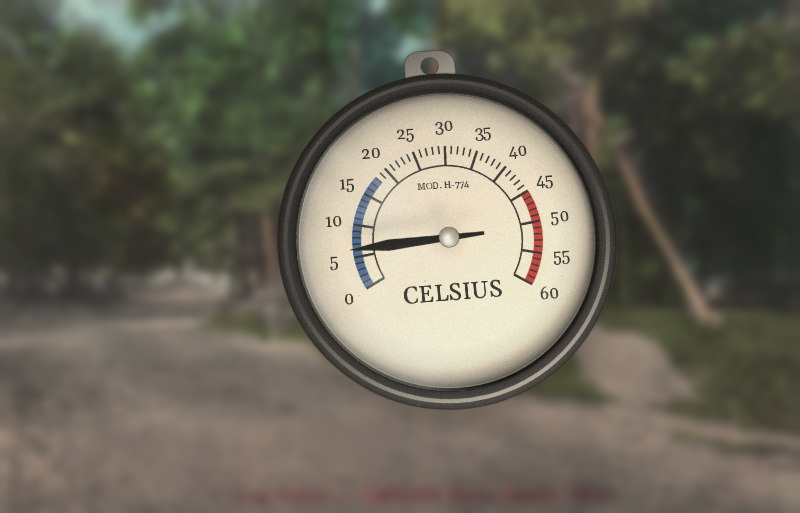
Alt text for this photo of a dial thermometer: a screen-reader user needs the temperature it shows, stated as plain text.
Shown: 6 °C
